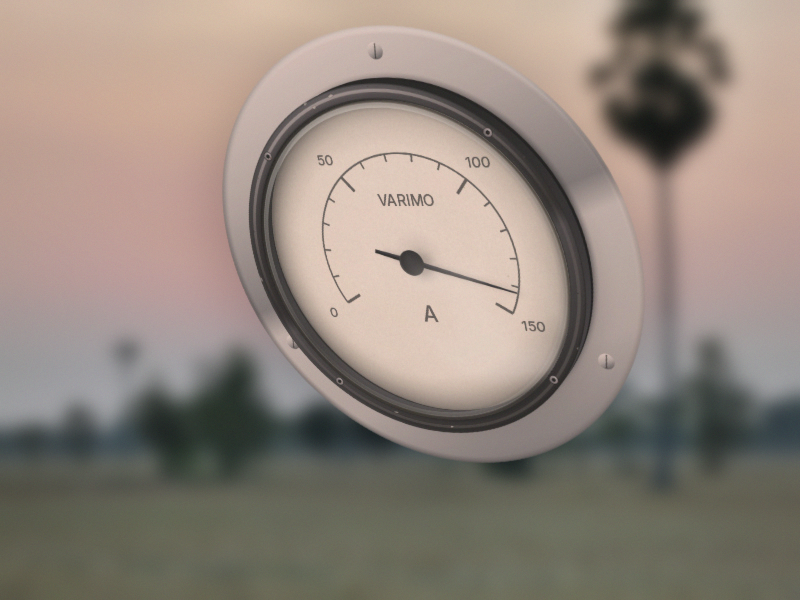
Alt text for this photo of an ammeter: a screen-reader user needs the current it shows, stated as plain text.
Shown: 140 A
